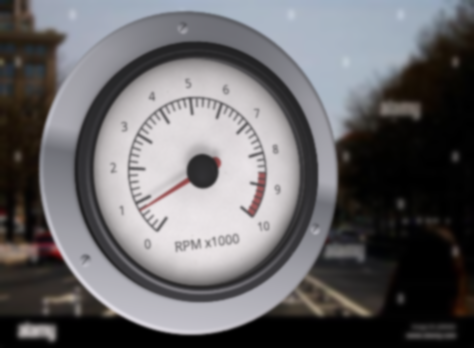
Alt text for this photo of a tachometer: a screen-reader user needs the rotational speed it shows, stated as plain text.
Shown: 800 rpm
